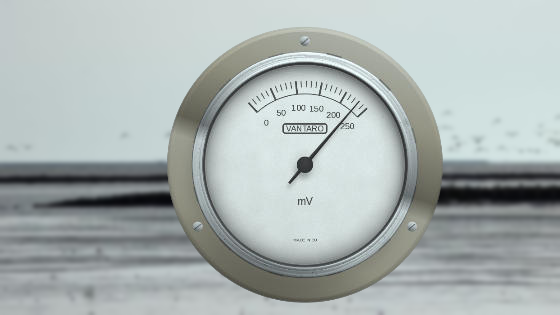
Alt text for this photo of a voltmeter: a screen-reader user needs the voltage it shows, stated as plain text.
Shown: 230 mV
